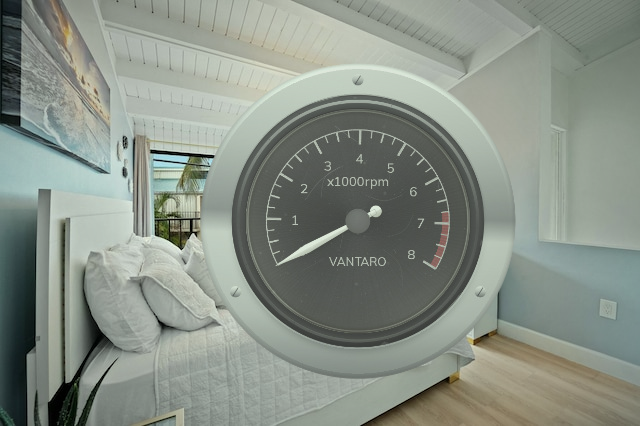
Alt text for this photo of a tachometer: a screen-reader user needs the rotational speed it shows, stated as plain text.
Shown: 0 rpm
